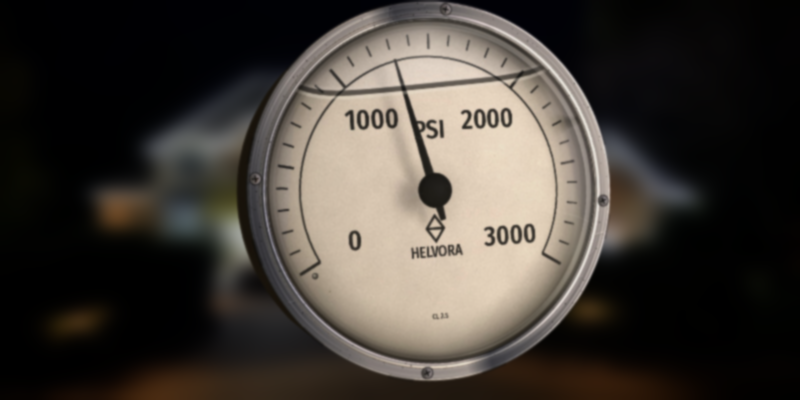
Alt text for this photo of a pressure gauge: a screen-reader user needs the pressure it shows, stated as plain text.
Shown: 1300 psi
